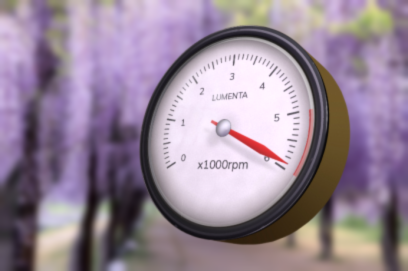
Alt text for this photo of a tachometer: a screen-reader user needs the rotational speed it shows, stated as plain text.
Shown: 5900 rpm
